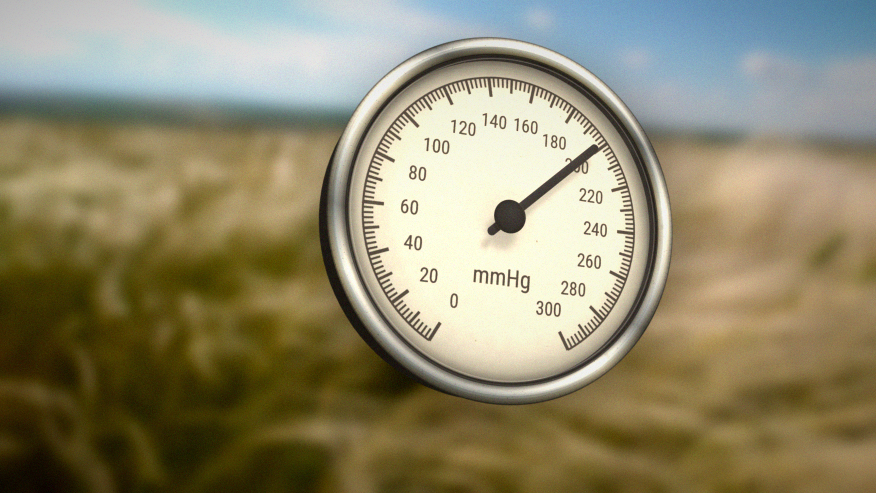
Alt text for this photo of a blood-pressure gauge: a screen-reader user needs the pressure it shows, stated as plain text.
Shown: 198 mmHg
